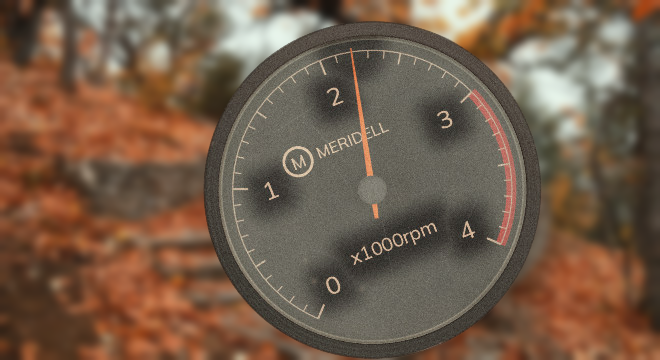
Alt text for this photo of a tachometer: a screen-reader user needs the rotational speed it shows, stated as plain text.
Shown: 2200 rpm
